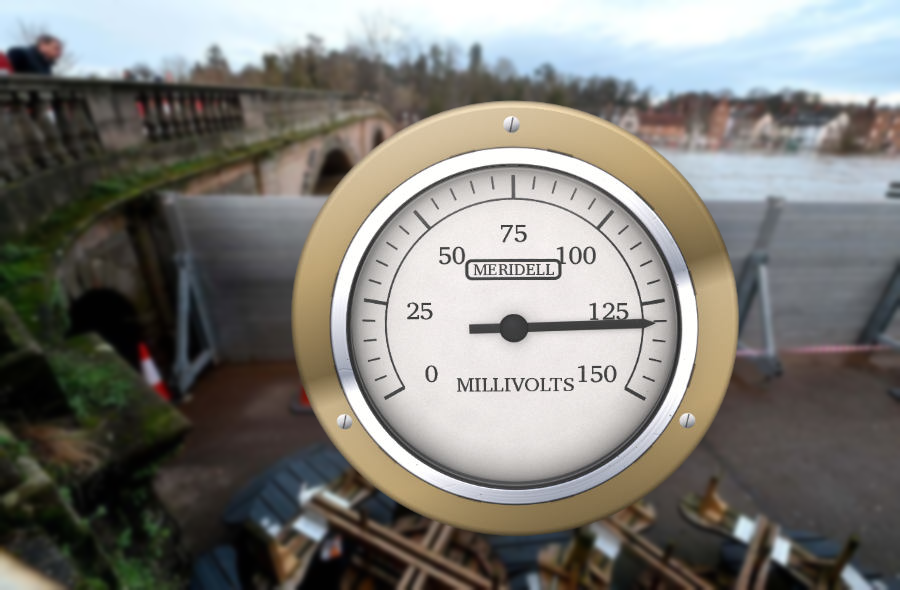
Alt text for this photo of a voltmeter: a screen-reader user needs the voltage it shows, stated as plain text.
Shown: 130 mV
